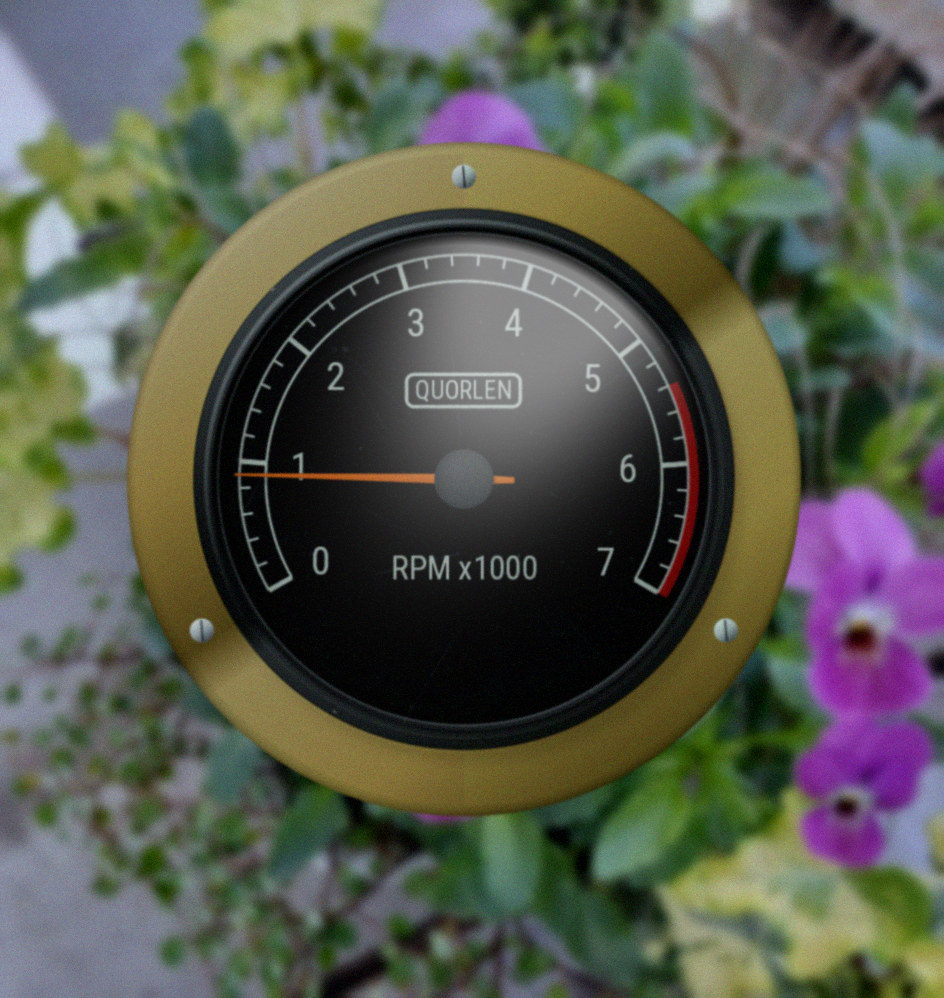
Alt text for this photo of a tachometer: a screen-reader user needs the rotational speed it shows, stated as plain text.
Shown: 900 rpm
